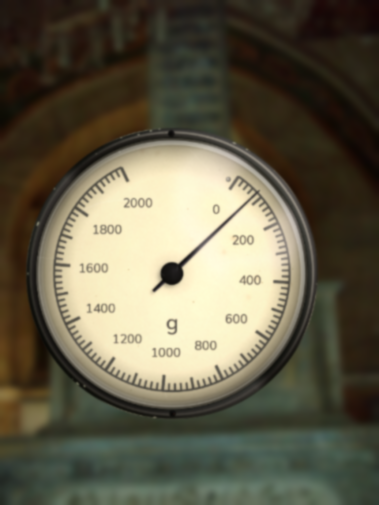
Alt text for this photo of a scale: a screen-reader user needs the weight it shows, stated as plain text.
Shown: 80 g
